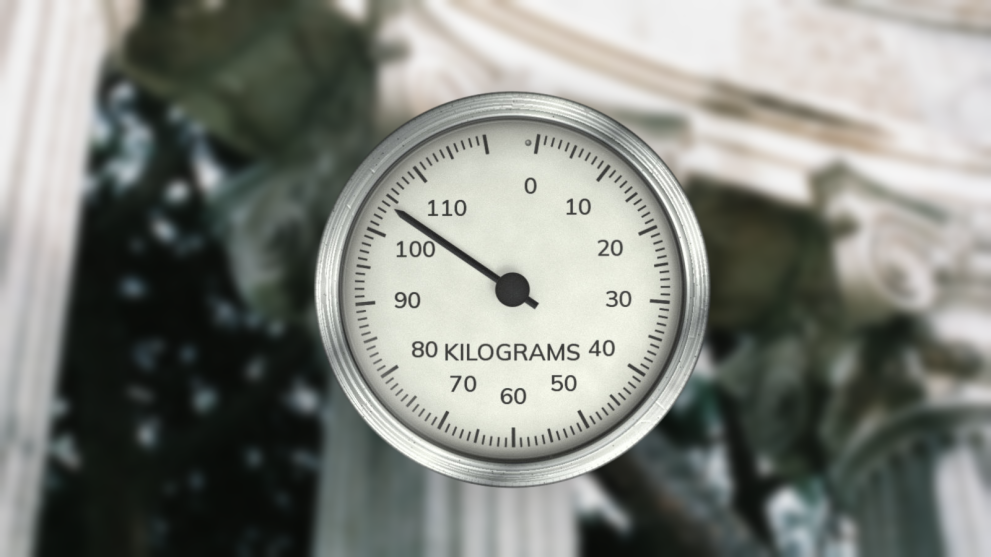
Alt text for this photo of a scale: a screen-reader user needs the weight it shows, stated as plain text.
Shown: 104 kg
